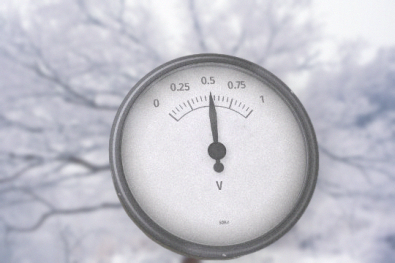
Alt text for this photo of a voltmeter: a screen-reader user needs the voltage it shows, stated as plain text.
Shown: 0.5 V
